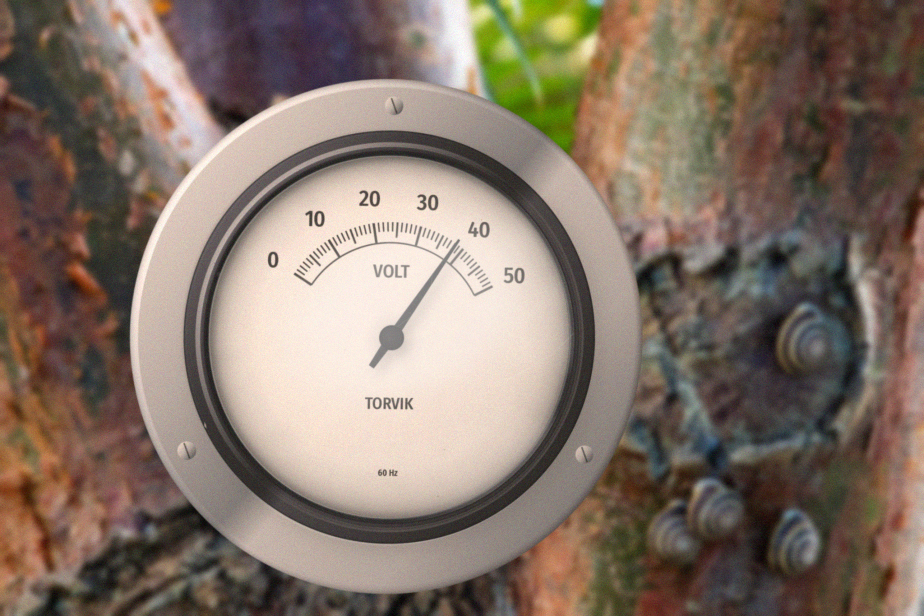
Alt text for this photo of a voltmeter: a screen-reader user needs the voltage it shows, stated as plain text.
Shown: 38 V
